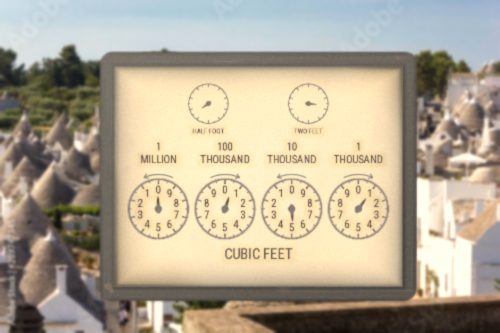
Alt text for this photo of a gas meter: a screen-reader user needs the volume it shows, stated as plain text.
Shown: 5100 ft³
